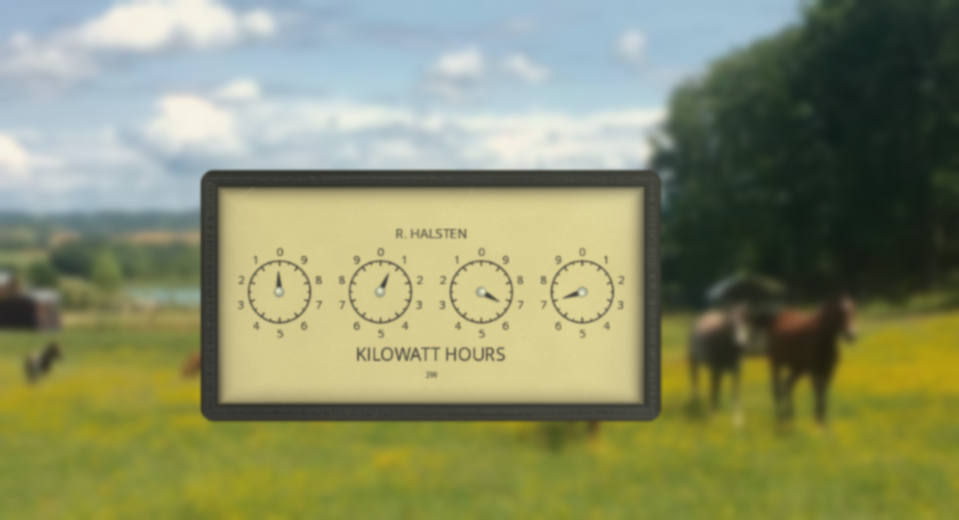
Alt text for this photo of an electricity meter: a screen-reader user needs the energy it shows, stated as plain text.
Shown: 67 kWh
